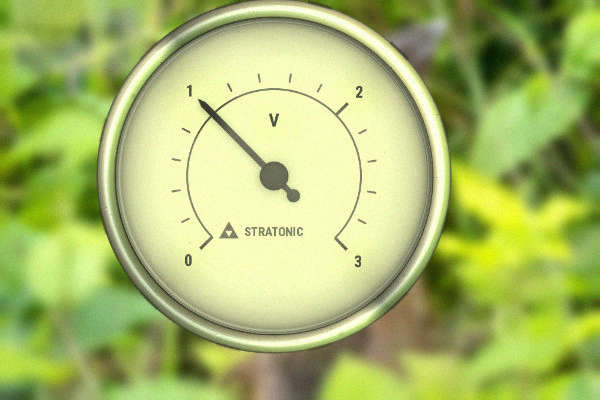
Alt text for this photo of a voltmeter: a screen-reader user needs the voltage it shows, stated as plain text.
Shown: 1 V
